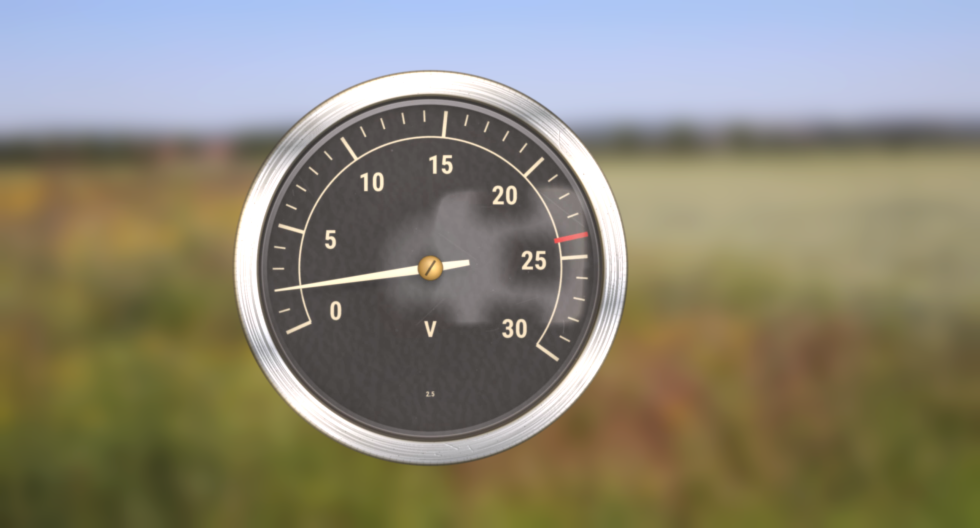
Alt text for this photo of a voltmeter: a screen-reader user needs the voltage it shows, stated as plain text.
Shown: 2 V
